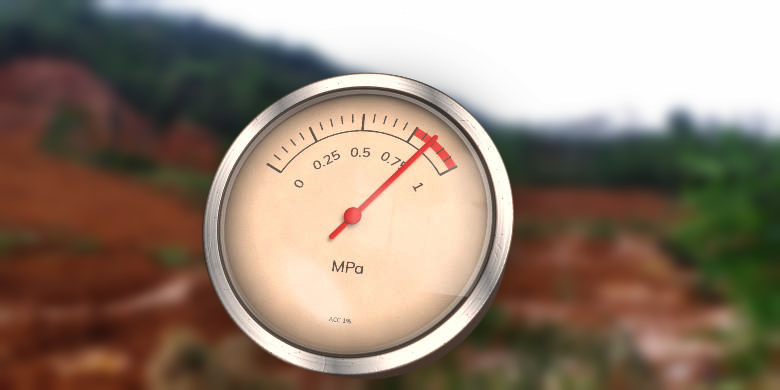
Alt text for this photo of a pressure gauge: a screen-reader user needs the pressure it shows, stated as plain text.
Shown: 0.85 MPa
